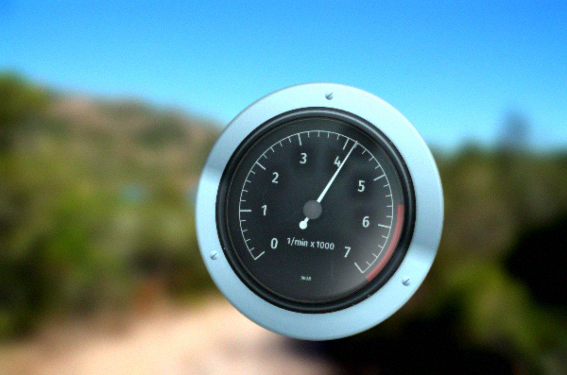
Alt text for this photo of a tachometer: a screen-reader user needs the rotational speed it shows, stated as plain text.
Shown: 4200 rpm
